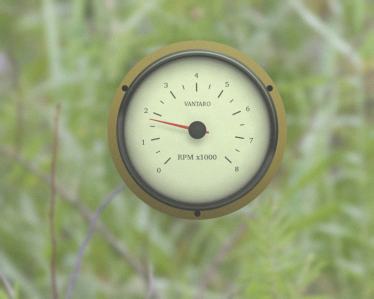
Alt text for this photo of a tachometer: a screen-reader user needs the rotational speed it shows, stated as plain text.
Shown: 1750 rpm
